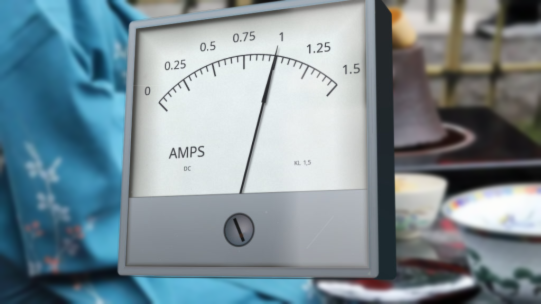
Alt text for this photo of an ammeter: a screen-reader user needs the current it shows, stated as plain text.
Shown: 1 A
